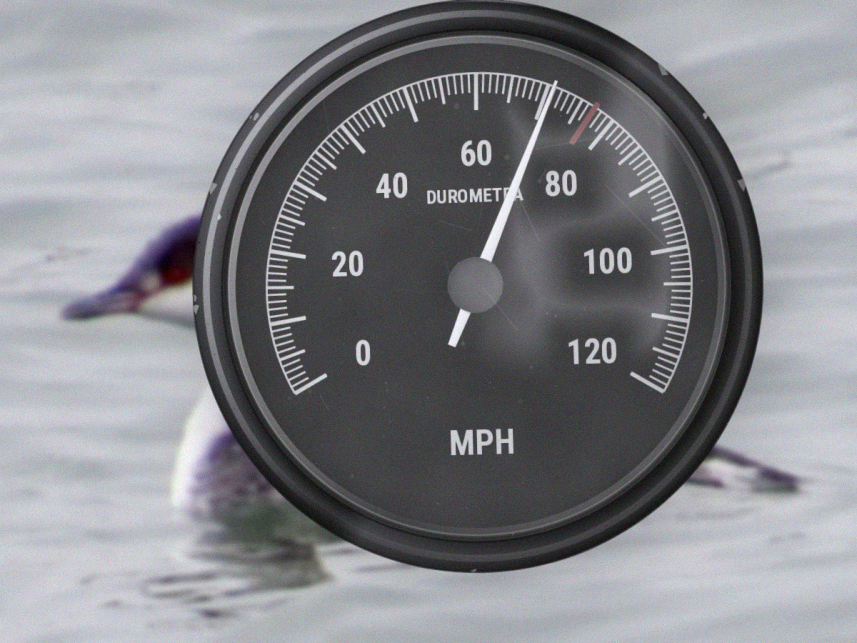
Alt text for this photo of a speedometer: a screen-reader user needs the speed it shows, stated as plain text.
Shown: 71 mph
